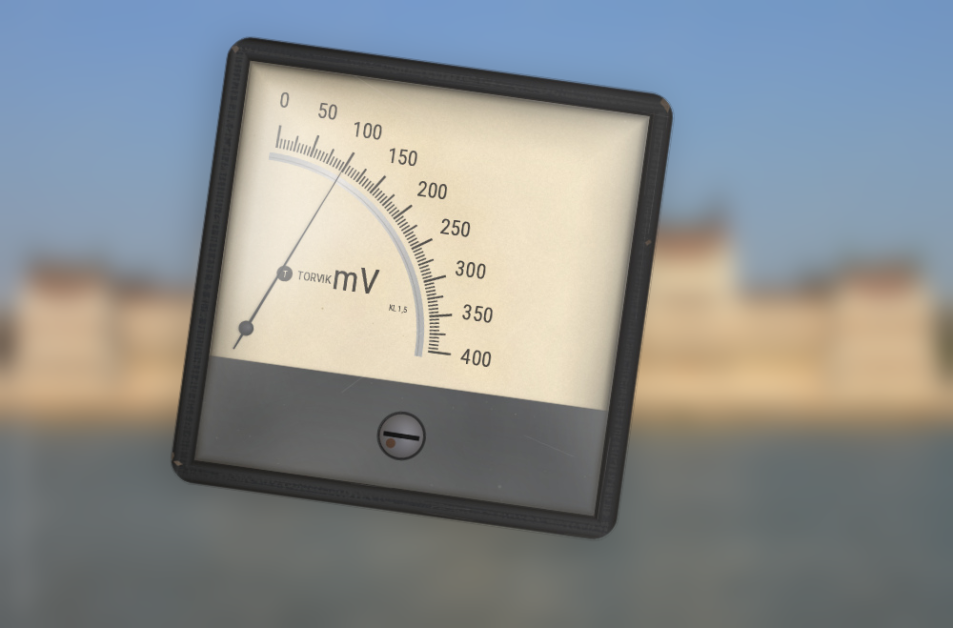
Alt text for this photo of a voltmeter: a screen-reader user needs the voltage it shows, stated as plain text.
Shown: 100 mV
